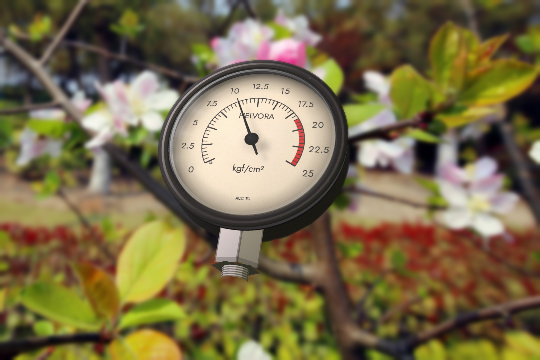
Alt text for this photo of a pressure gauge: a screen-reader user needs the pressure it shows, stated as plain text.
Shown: 10 kg/cm²
